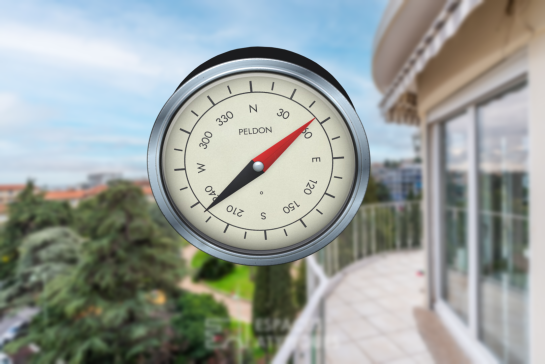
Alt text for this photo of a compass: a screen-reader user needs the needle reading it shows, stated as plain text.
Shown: 52.5 °
